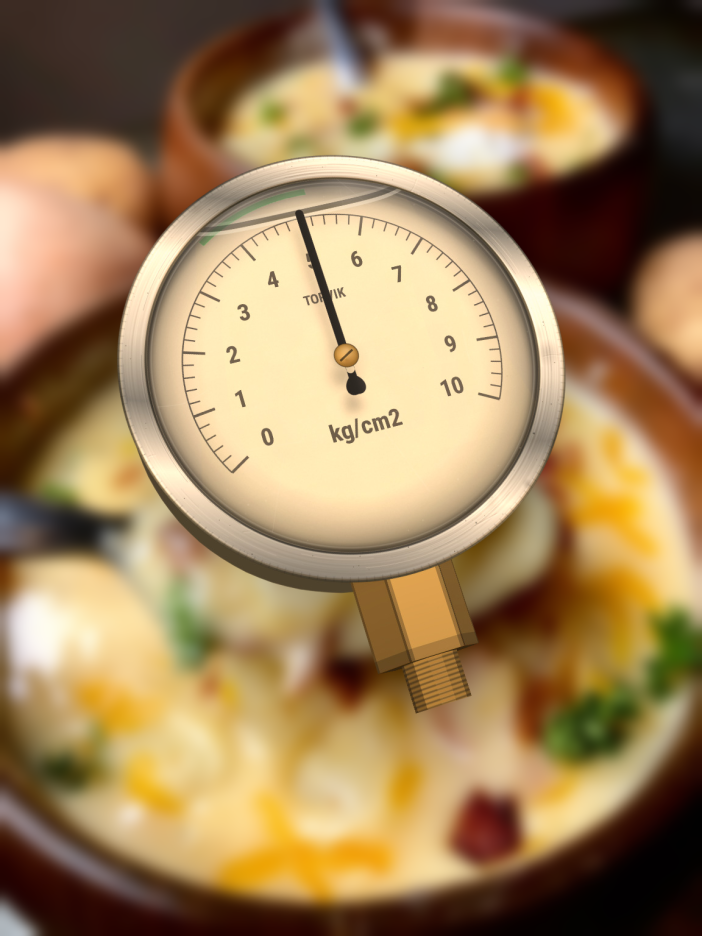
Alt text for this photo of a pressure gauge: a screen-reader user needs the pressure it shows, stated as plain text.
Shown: 5 kg/cm²
